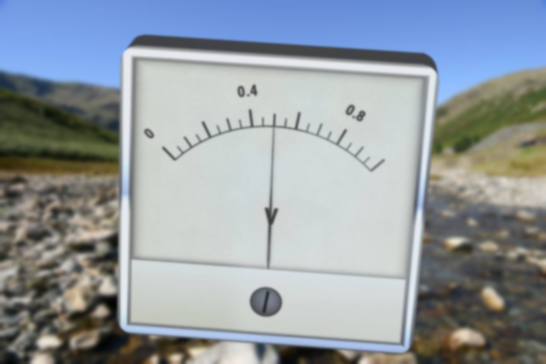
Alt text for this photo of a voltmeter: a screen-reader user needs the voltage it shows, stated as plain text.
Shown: 0.5 V
